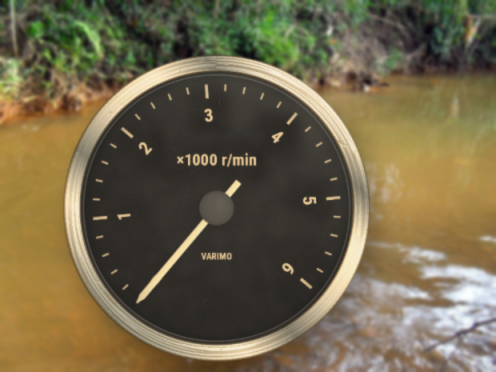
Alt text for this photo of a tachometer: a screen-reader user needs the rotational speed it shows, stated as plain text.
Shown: 0 rpm
